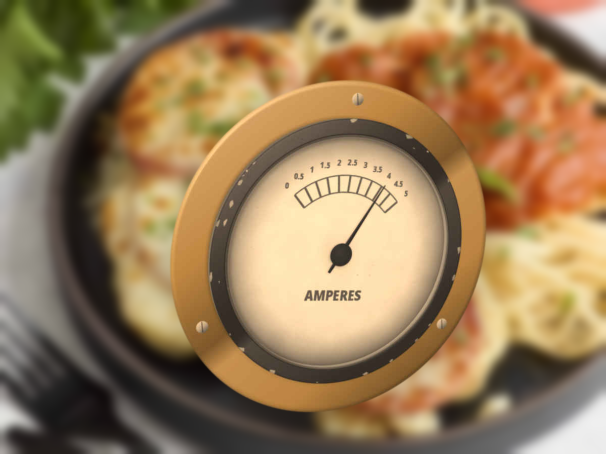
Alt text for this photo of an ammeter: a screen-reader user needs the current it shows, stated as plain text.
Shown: 4 A
